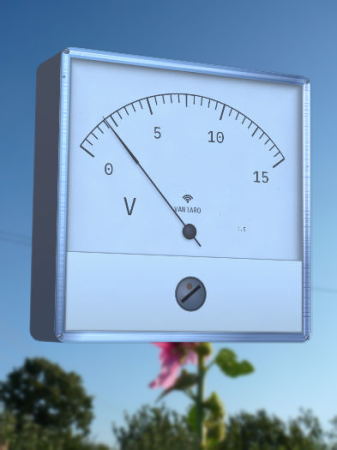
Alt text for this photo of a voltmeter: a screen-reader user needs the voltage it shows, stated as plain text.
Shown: 2 V
